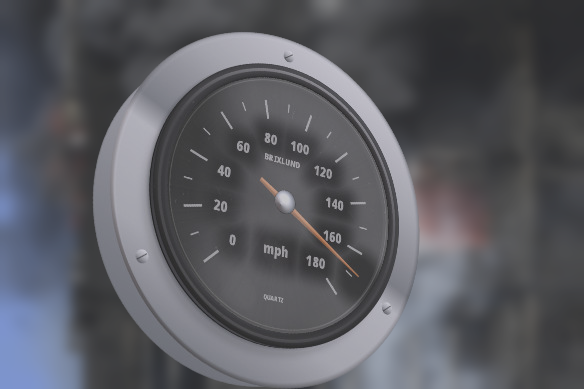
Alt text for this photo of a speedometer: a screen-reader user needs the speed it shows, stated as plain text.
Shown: 170 mph
